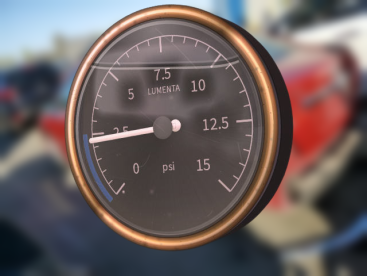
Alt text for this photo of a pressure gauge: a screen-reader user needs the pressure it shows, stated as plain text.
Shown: 2.25 psi
